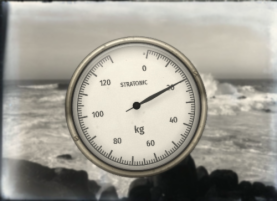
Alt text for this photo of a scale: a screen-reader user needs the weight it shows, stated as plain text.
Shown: 20 kg
